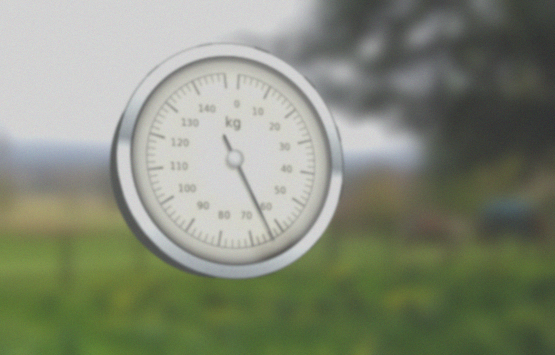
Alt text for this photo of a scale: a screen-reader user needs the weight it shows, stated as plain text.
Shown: 64 kg
